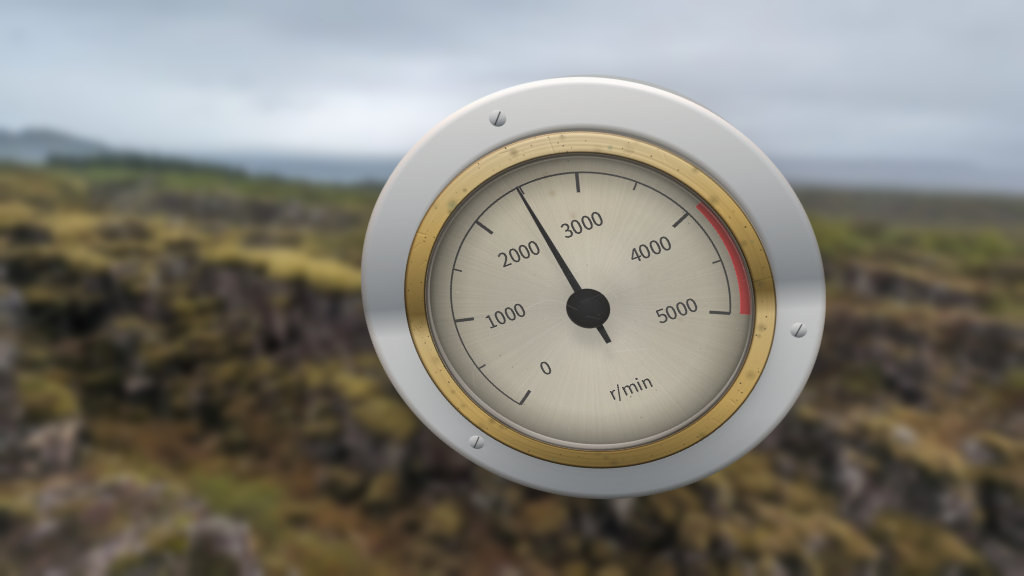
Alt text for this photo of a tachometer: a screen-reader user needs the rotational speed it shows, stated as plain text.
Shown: 2500 rpm
